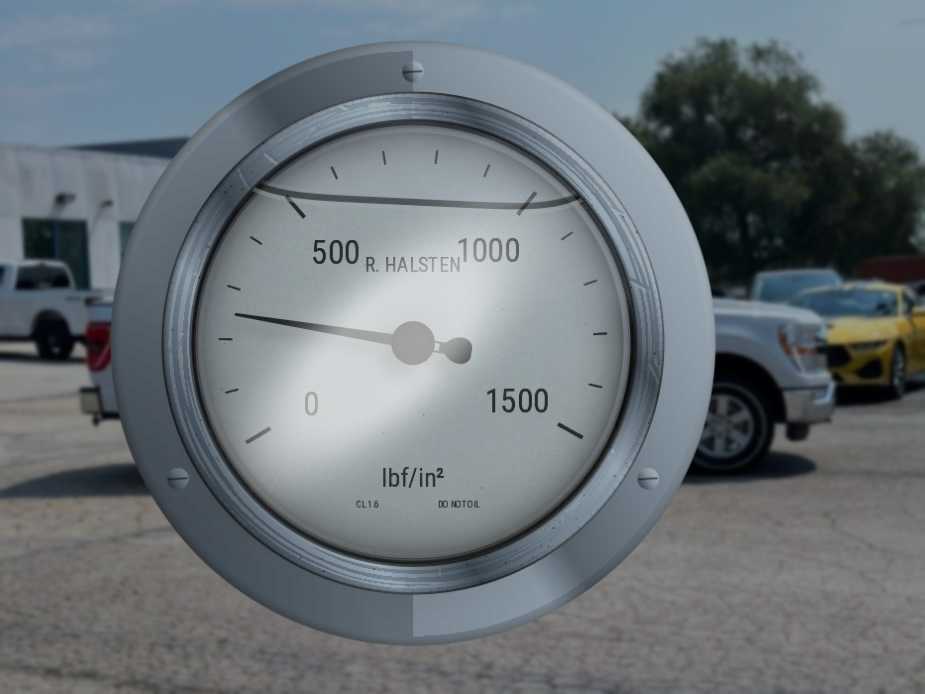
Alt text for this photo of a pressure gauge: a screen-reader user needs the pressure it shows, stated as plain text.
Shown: 250 psi
